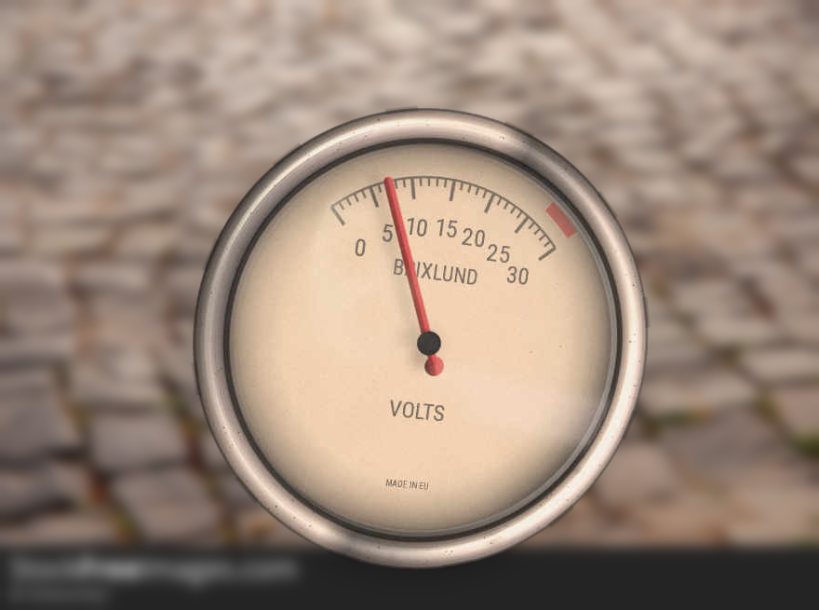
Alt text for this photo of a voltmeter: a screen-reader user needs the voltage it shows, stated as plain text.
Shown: 7 V
